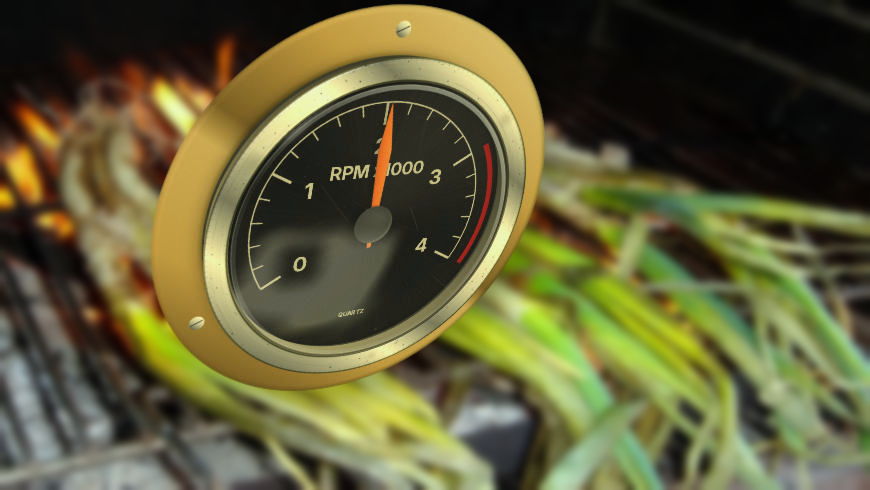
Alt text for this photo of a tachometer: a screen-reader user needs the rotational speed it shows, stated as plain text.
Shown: 2000 rpm
